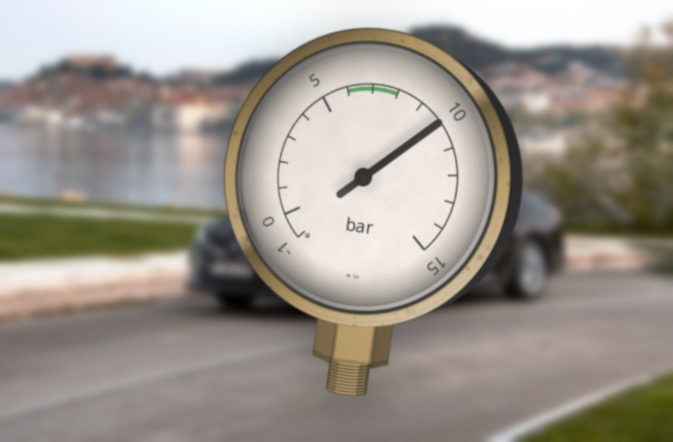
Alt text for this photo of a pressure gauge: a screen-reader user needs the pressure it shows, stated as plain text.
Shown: 10 bar
